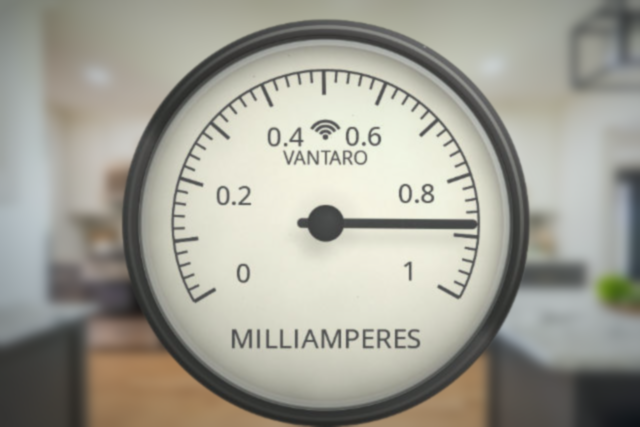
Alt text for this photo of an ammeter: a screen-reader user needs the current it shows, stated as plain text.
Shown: 0.88 mA
